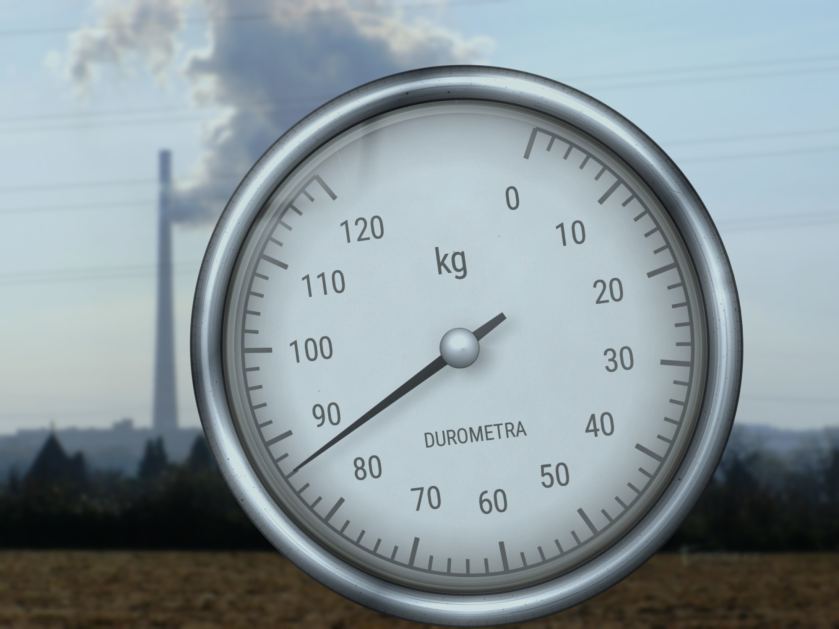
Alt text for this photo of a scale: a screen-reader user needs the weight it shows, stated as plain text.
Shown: 86 kg
